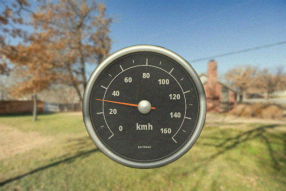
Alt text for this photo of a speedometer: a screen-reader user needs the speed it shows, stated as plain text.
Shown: 30 km/h
